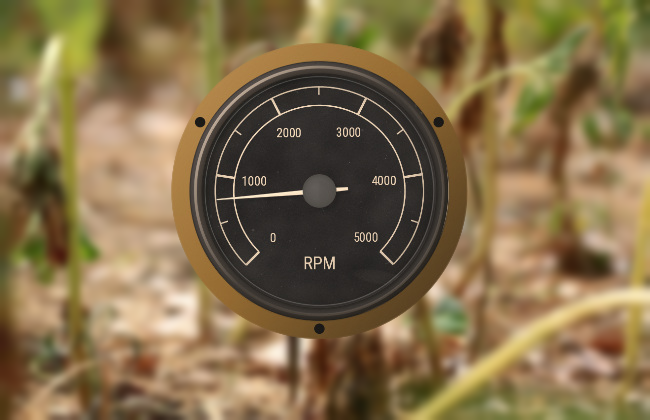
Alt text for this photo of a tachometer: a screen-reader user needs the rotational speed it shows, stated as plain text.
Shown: 750 rpm
